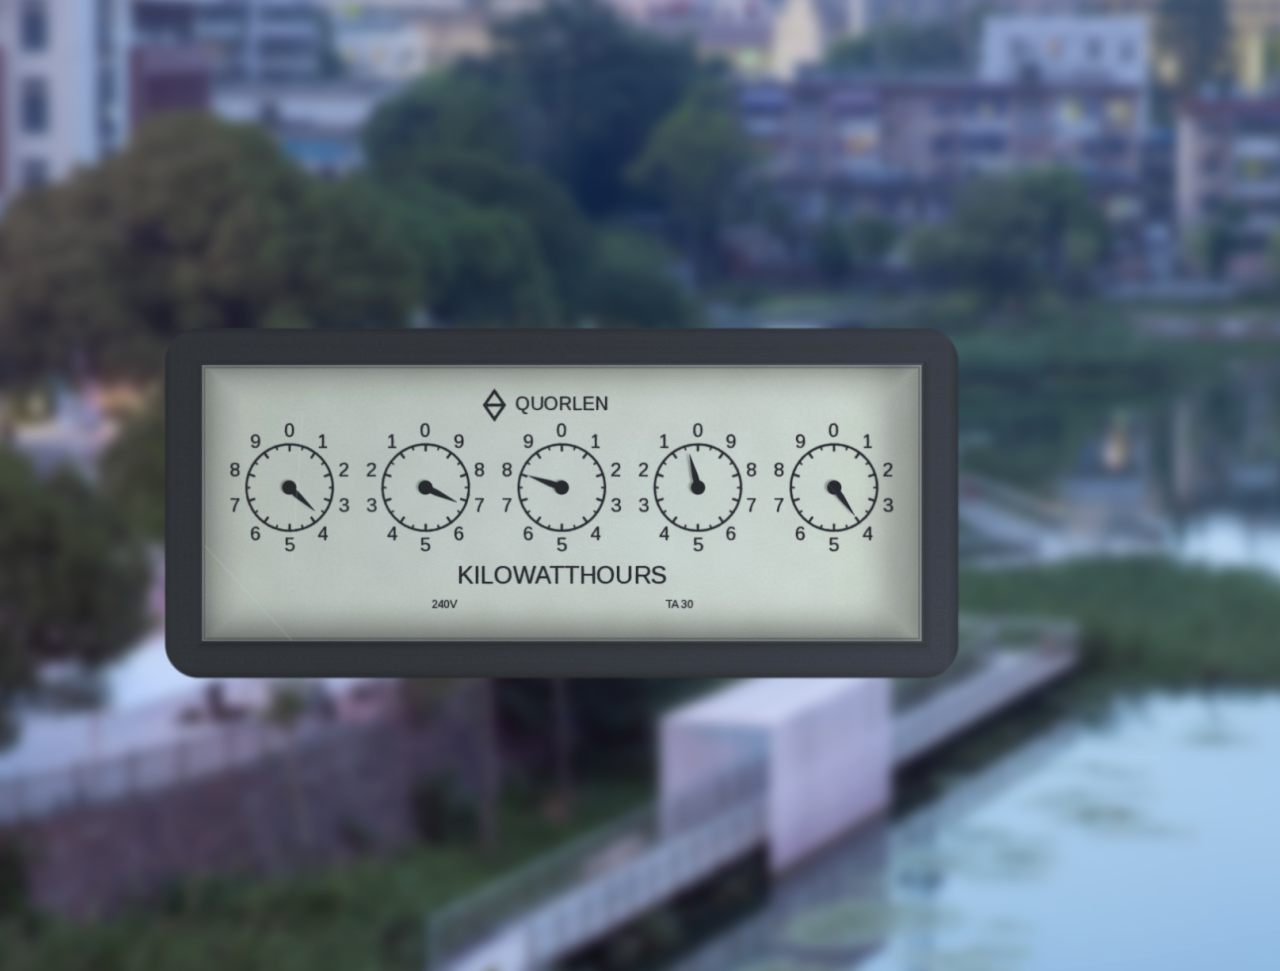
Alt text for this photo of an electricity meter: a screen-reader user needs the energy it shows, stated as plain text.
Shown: 36804 kWh
